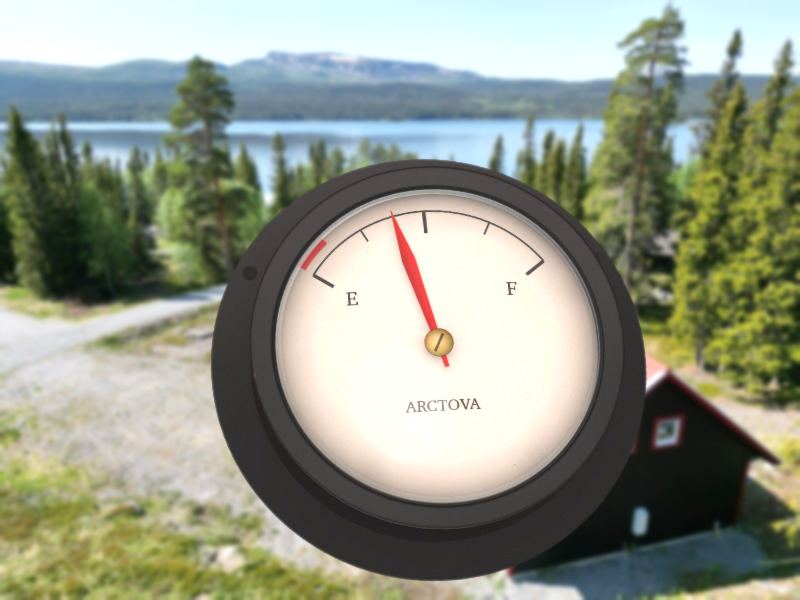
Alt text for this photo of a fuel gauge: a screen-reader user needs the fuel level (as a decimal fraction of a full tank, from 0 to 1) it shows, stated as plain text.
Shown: 0.375
